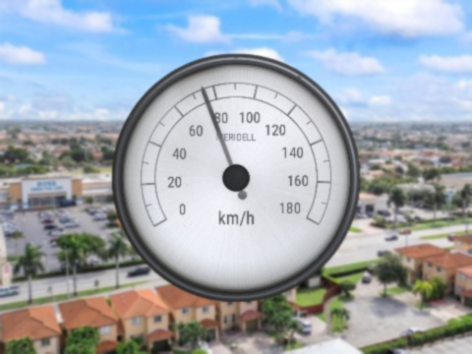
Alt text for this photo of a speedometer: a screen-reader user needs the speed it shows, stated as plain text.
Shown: 75 km/h
